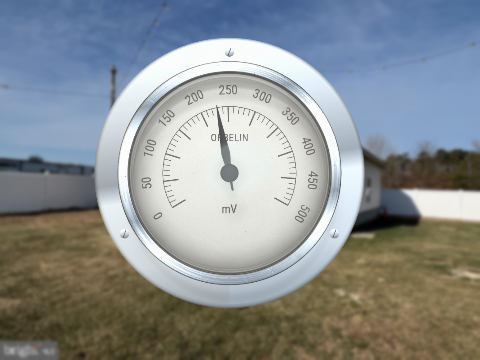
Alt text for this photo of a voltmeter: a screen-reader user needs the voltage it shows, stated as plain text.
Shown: 230 mV
